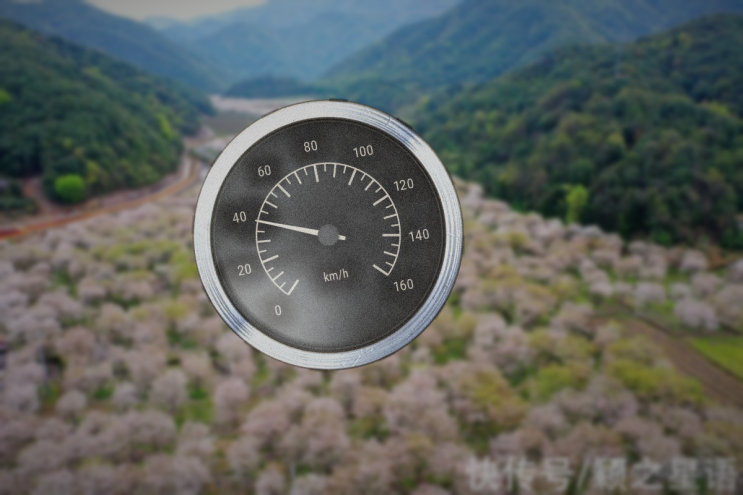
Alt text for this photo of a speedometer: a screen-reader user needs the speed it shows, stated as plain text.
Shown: 40 km/h
